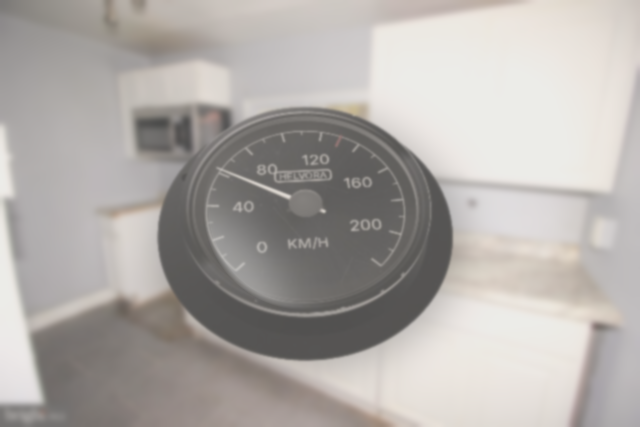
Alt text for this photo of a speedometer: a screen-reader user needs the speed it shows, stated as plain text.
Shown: 60 km/h
